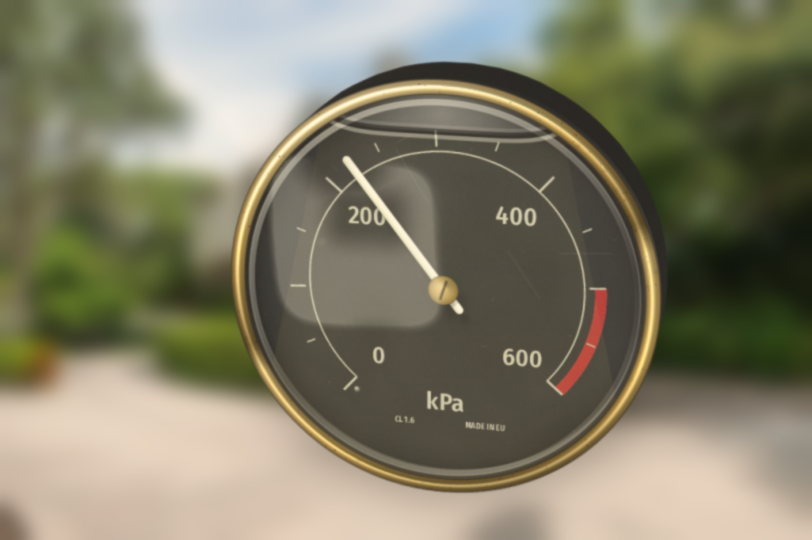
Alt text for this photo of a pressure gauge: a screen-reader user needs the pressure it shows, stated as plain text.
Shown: 225 kPa
